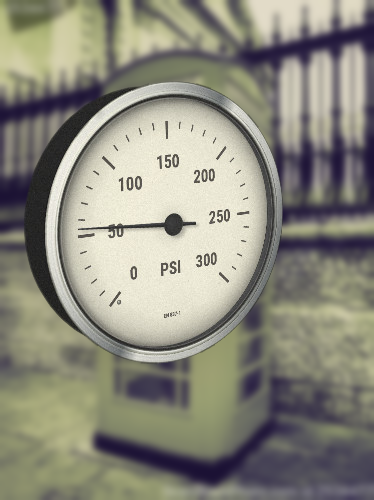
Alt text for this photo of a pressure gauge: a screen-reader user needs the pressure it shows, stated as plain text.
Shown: 55 psi
